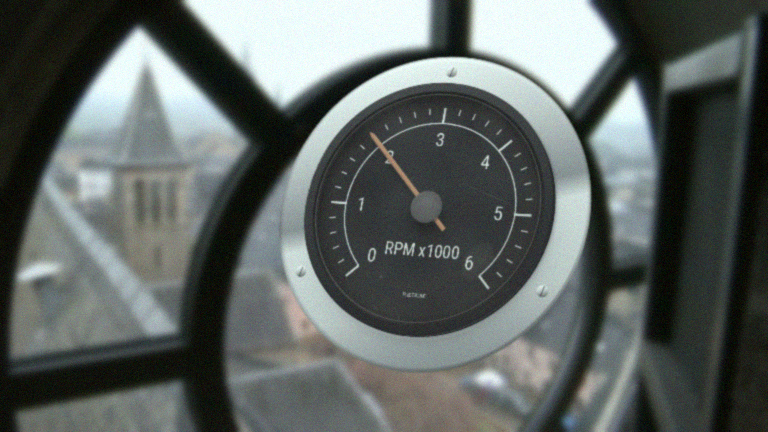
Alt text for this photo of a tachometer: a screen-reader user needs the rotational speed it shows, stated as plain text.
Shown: 2000 rpm
